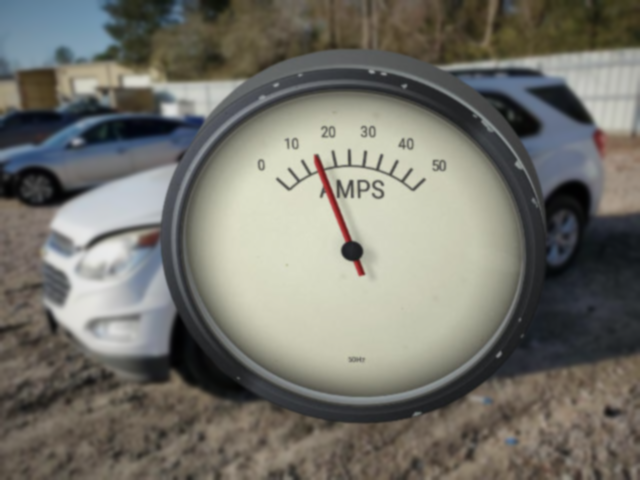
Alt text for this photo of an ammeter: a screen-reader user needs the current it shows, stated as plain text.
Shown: 15 A
